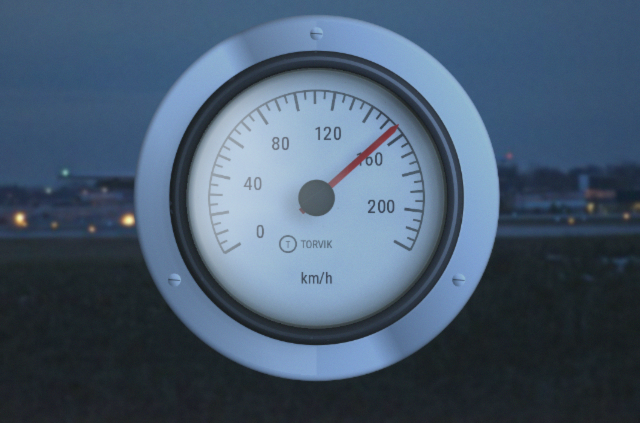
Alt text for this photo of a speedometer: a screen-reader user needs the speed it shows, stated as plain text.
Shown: 155 km/h
